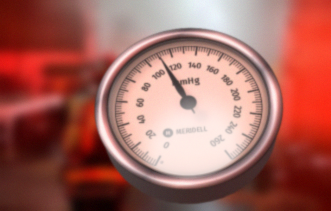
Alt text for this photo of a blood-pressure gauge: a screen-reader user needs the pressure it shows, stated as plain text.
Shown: 110 mmHg
